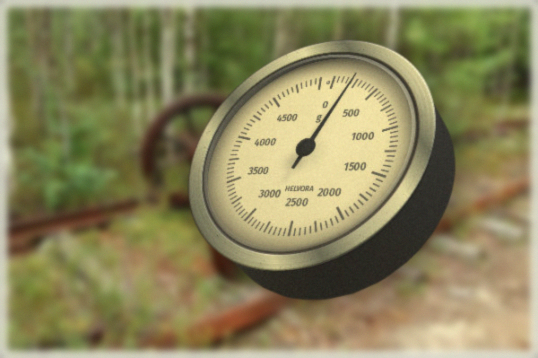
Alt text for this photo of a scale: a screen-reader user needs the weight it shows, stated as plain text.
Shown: 250 g
